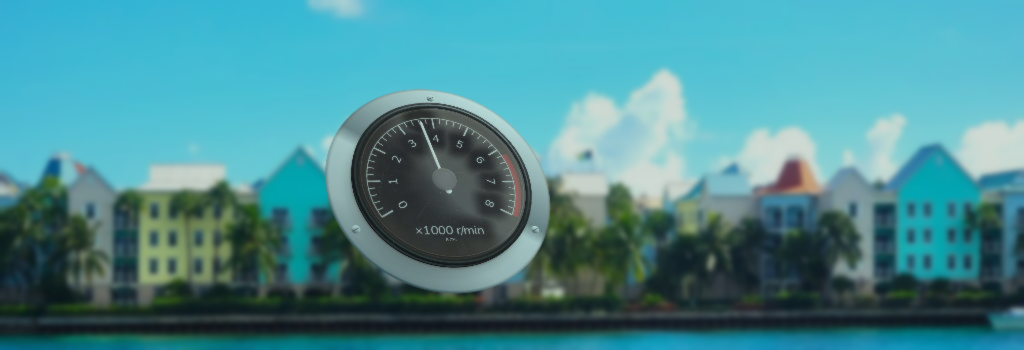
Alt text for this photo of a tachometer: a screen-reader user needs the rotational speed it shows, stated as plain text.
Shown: 3600 rpm
